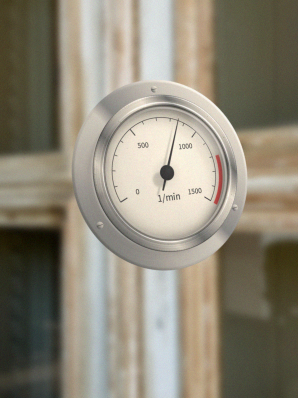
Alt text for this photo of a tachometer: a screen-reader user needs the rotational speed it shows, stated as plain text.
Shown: 850 rpm
